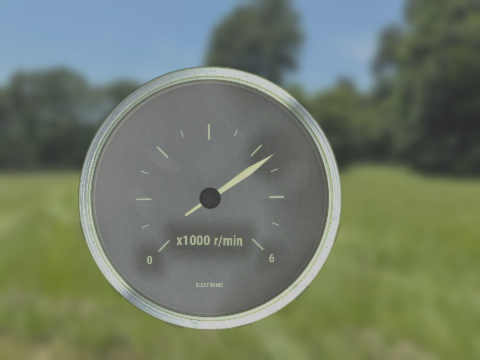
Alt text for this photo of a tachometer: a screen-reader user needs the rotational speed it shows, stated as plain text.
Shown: 4250 rpm
